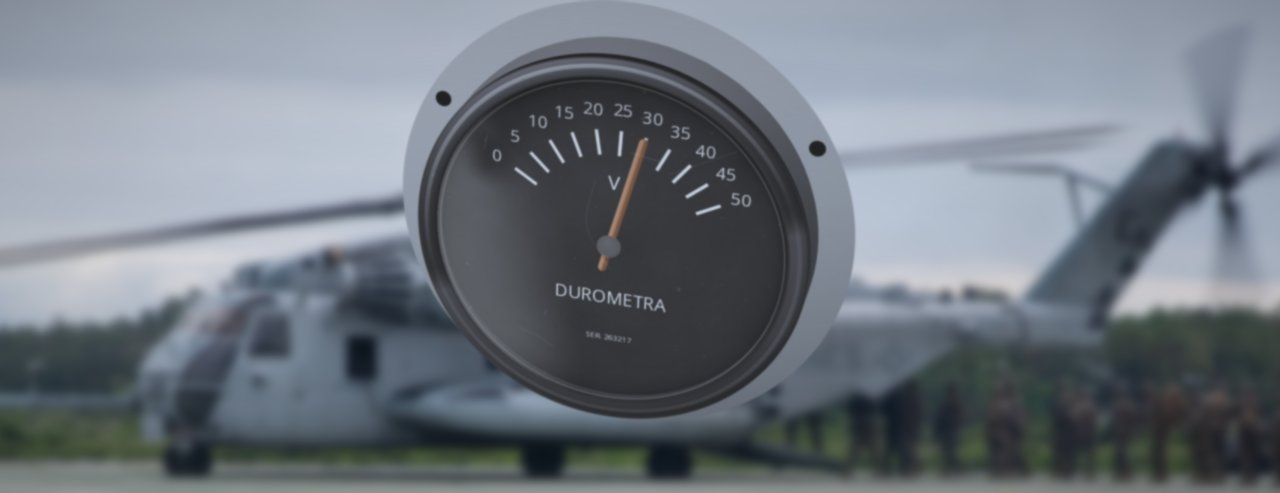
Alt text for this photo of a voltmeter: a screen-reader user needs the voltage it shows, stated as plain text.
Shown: 30 V
